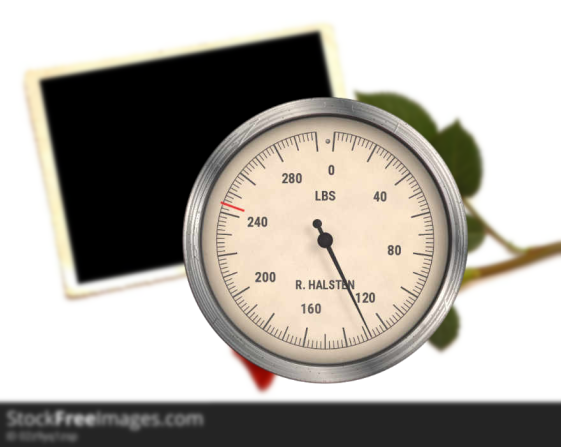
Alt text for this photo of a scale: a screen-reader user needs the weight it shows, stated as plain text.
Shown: 128 lb
